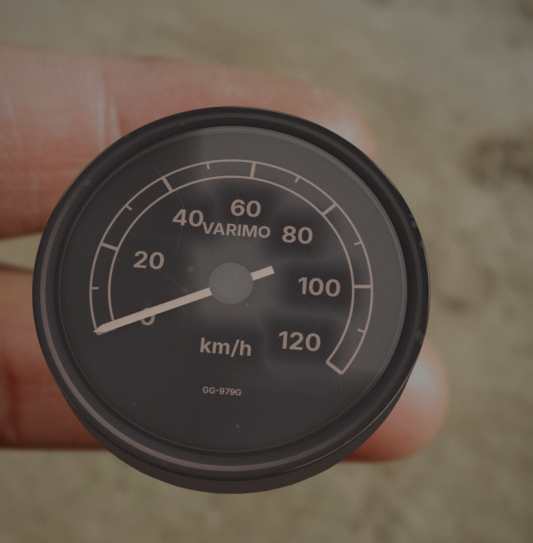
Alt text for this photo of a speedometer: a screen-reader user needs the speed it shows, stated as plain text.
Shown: 0 km/h
